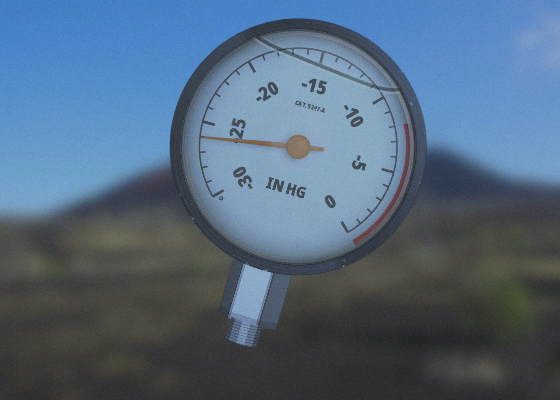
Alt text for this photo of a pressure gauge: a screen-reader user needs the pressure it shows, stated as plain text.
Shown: -26 inHg
